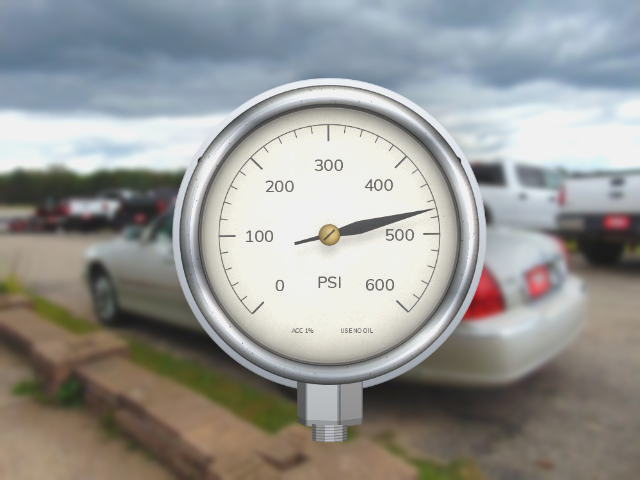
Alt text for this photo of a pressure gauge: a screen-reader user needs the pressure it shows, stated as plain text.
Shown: 470 psi
